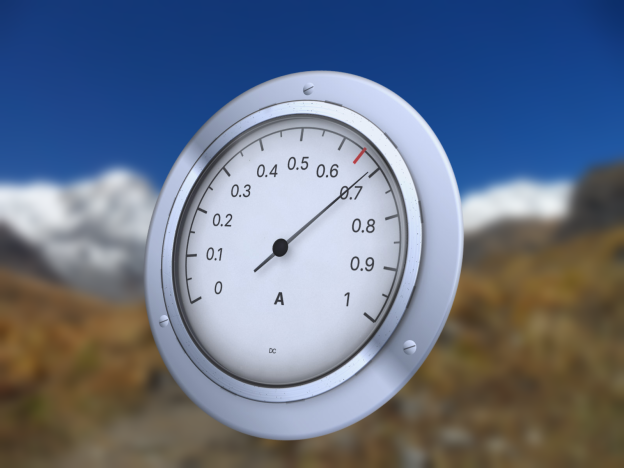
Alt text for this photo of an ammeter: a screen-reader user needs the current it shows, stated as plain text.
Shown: 0.7 A
